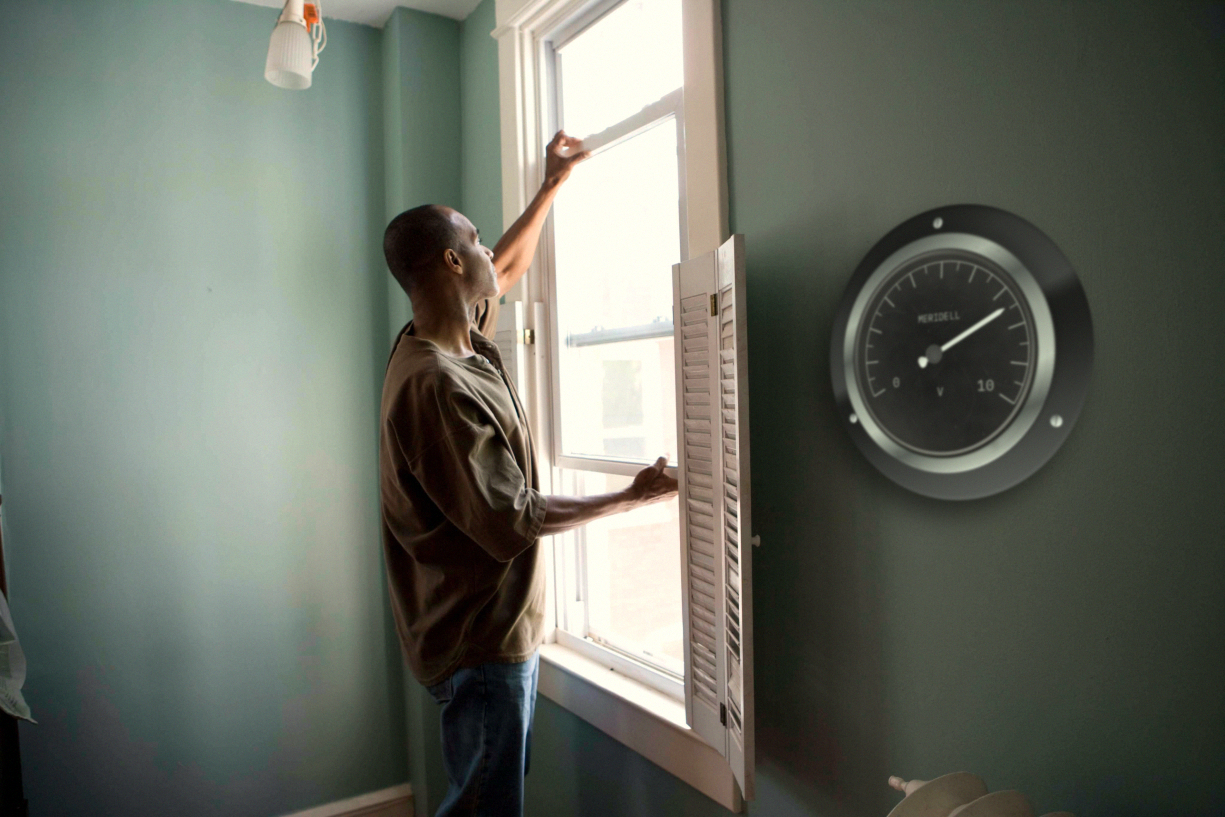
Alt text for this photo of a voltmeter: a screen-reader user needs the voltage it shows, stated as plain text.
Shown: 7.5 V
